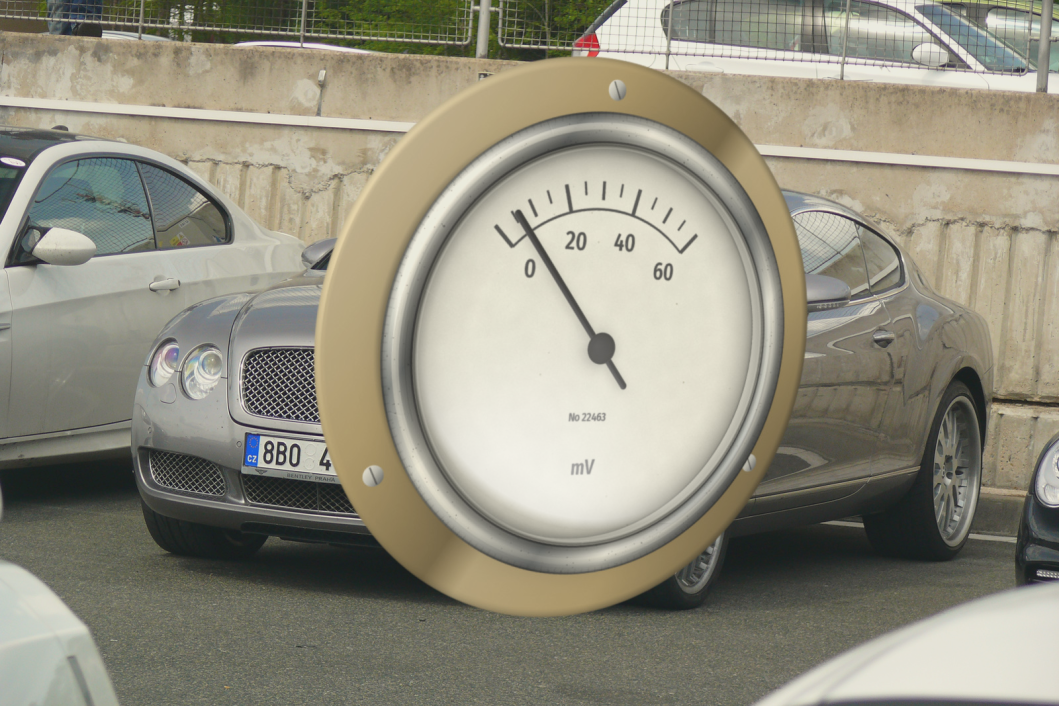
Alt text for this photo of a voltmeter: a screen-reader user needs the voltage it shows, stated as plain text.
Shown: 5 mV
